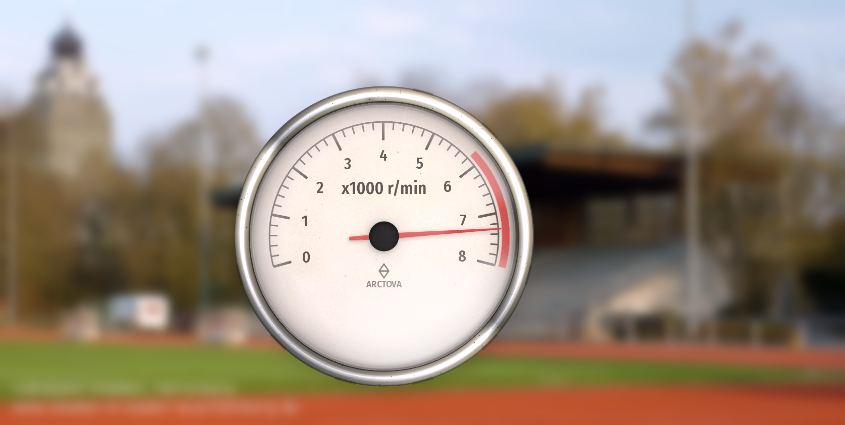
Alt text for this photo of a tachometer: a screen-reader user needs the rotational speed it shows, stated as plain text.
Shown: 7300 rpm
